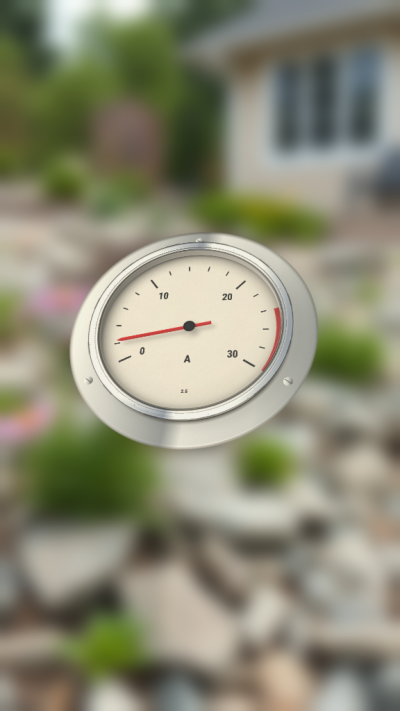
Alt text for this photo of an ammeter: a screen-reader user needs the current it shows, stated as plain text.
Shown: 2 A
